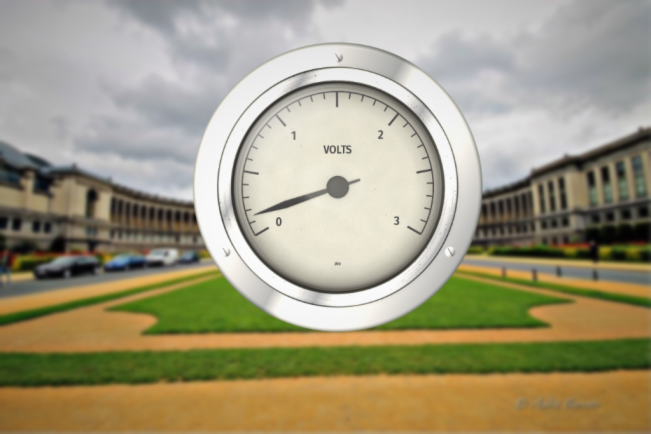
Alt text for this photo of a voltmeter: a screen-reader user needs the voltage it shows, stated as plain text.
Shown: 0.15 V
